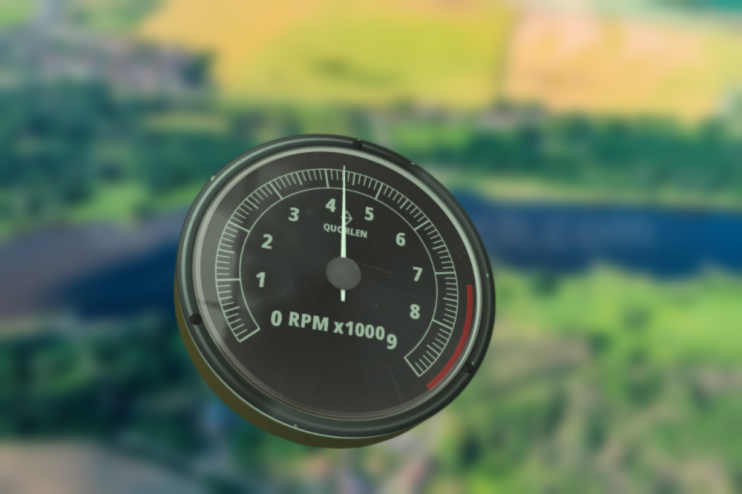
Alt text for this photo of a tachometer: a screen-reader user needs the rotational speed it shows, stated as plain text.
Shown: 4300 rpm
